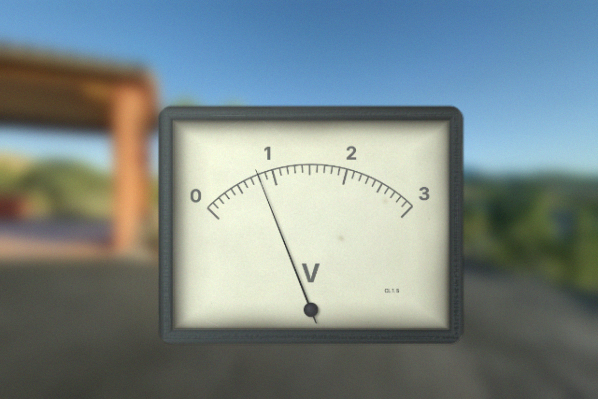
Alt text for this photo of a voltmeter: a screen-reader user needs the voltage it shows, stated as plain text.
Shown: 0.8 V
